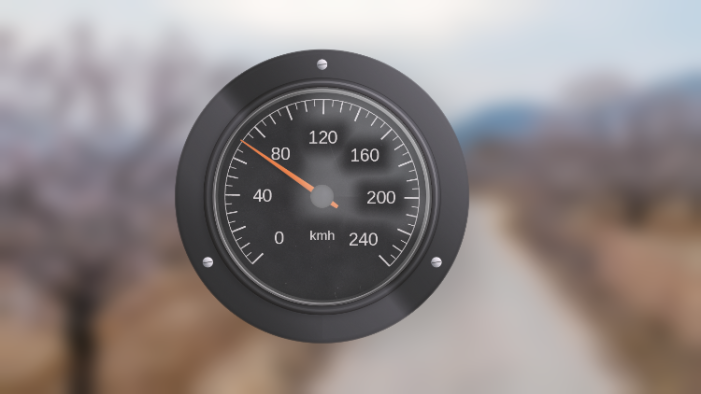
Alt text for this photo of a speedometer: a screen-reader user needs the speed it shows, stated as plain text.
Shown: 70 km/h
